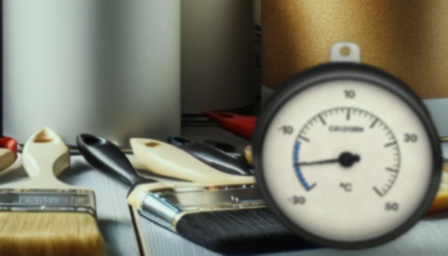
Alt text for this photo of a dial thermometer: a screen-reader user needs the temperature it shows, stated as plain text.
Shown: -20 °C
